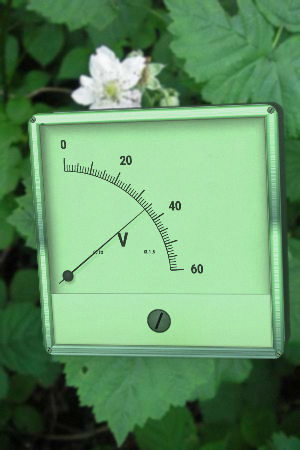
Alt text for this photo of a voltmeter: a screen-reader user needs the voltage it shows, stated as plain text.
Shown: 35 V
